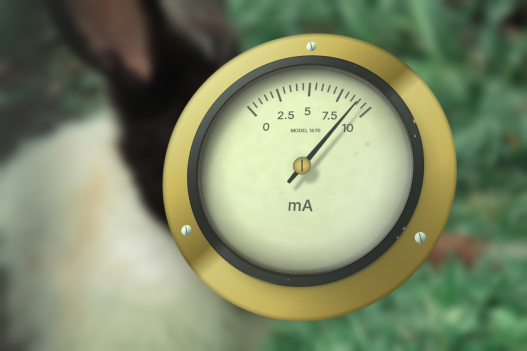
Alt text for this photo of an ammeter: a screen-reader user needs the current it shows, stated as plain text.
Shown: 9 mA
